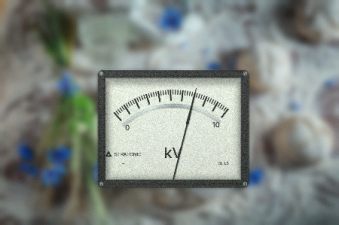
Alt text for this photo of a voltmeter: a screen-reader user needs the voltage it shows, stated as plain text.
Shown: 7 kV
